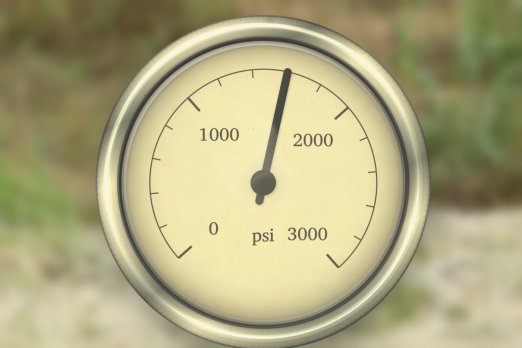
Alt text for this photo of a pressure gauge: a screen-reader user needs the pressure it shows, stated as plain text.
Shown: 1600 psi
